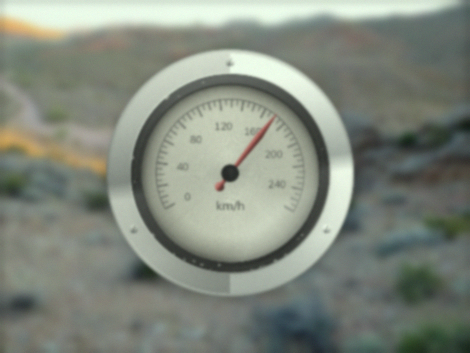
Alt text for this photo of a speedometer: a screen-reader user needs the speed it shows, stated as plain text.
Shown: 170 km/h
